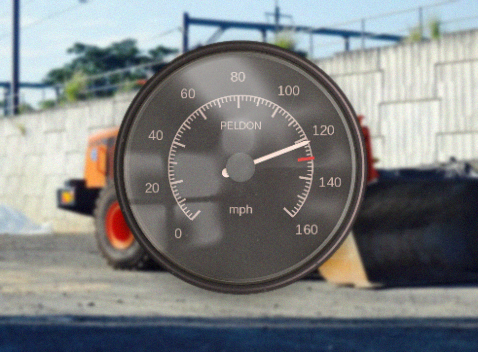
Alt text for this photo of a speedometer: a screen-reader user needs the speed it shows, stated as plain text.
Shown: 122 mph
